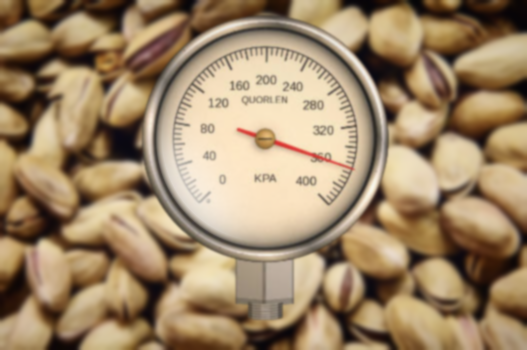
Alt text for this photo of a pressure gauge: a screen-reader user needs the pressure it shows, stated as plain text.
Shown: 360 kPa
